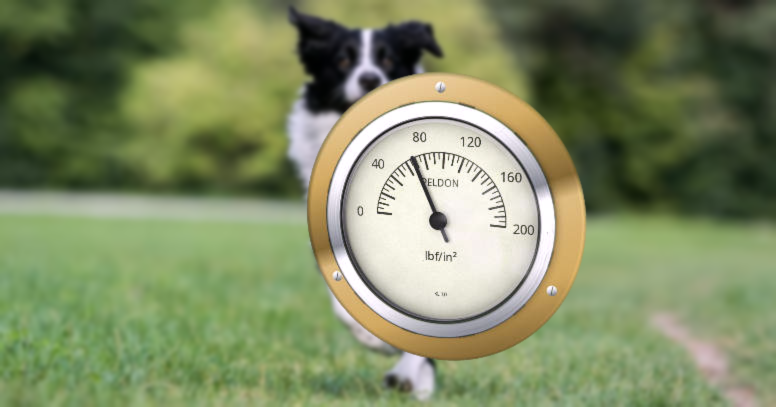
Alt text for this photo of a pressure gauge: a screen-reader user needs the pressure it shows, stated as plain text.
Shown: 70 psi
